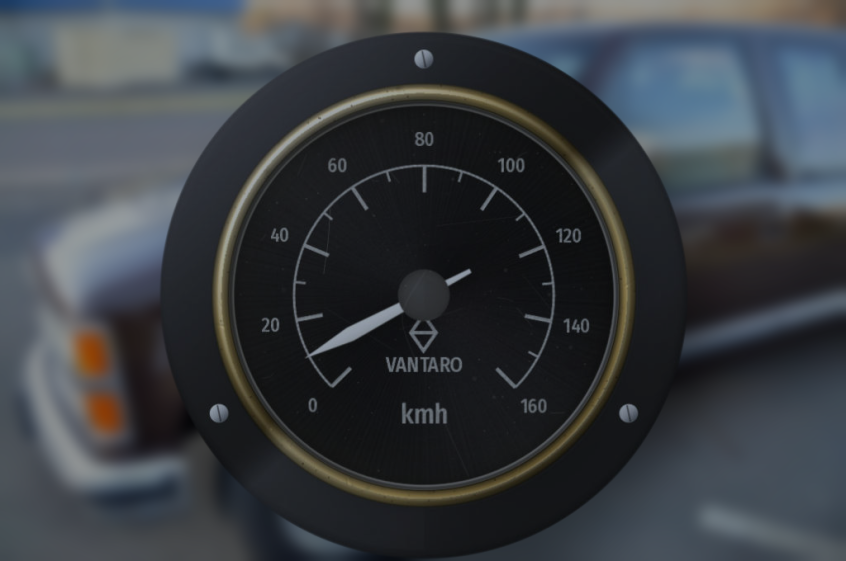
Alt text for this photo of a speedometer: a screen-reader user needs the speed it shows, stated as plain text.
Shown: 10 km/h
